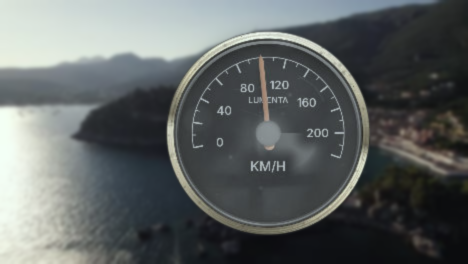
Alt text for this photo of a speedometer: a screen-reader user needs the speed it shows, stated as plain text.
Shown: 100 km/h
